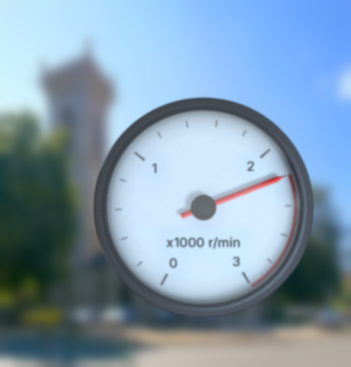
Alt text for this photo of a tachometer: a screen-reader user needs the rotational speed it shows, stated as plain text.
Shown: 2200 rpm
